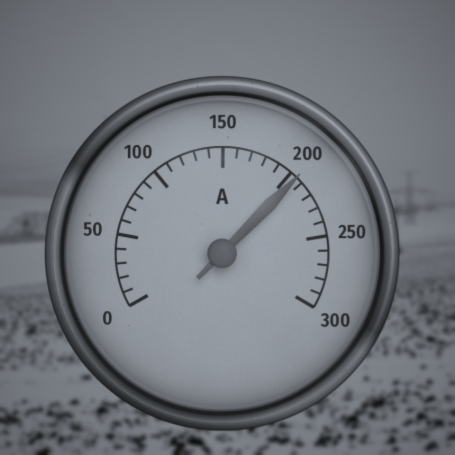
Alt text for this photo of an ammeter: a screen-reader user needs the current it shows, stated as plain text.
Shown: 205 A
